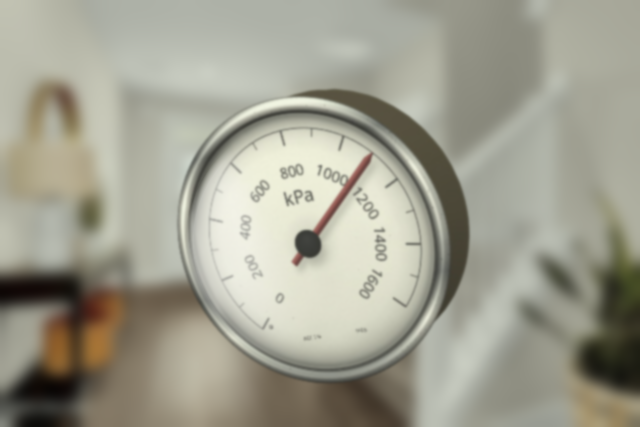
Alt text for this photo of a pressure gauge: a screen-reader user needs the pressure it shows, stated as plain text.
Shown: 1100 kPa
